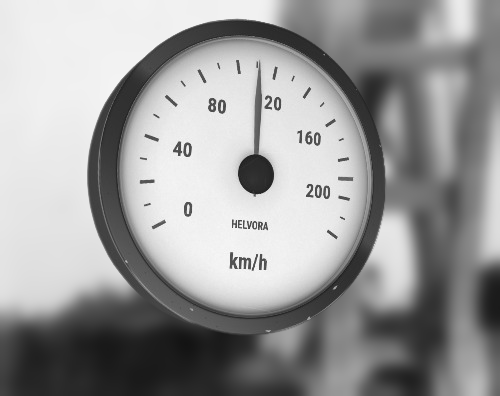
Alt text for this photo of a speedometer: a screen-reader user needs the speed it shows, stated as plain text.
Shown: 110 km/h
